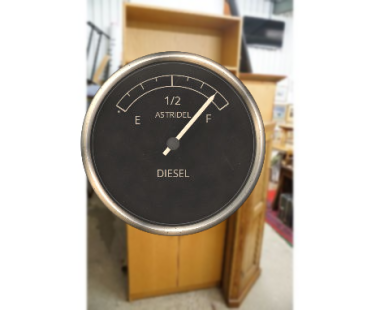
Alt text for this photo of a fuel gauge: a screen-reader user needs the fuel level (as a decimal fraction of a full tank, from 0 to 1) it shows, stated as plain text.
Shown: 0.875
